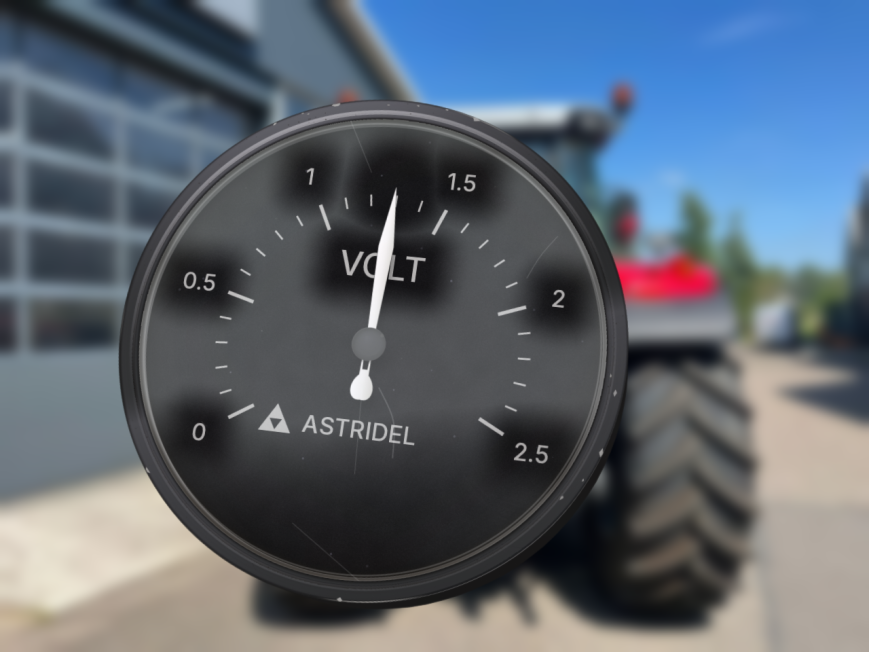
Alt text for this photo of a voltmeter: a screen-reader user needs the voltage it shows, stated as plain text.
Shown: 1.3 V
